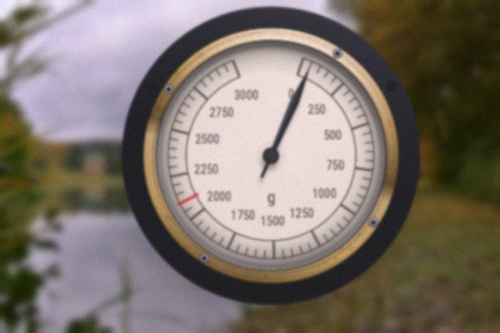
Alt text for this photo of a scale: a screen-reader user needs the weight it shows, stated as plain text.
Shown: 50 g
